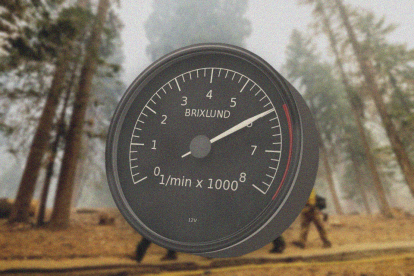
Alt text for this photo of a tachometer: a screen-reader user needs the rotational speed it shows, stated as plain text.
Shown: 6000 rpm
